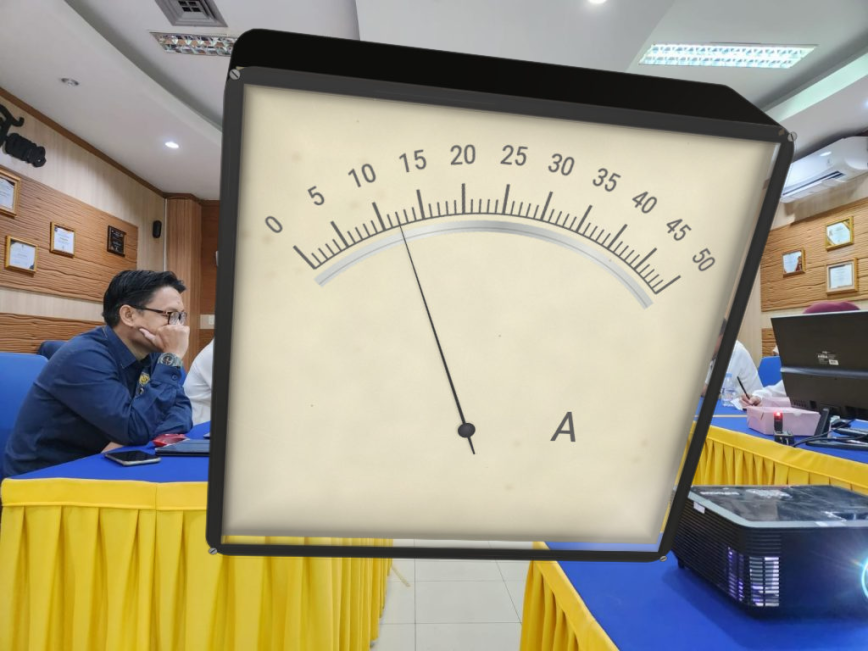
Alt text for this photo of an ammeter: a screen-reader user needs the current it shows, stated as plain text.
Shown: 12 A
